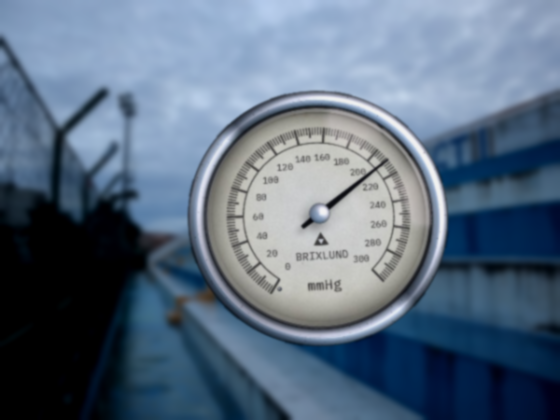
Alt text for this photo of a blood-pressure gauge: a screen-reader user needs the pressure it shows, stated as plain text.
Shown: 210 mmHg
